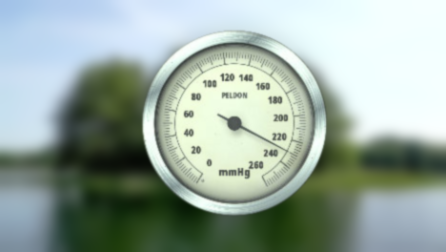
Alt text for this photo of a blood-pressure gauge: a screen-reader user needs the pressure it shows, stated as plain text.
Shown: 230 mmHg
